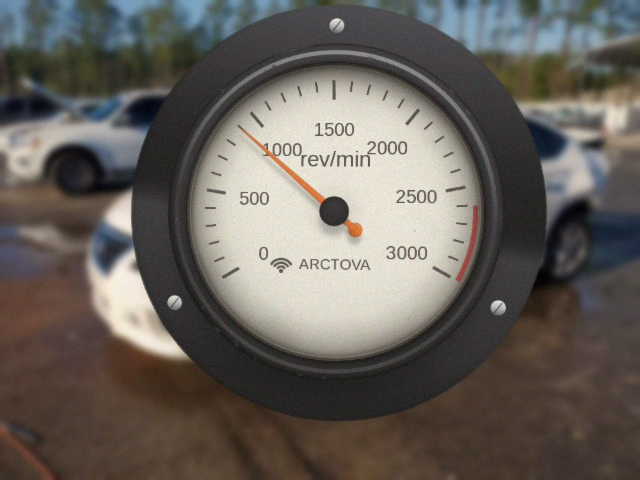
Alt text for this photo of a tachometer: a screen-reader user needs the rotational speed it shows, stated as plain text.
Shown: 900 rpm
